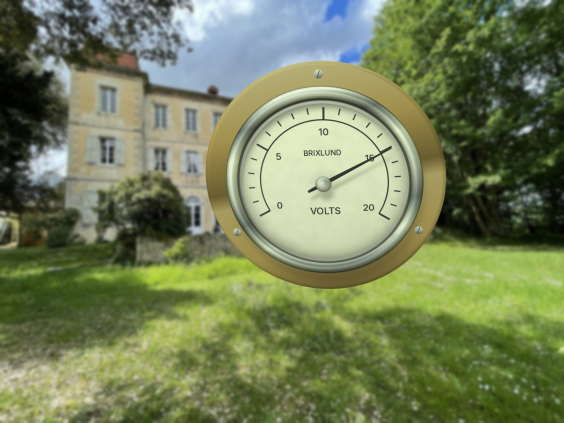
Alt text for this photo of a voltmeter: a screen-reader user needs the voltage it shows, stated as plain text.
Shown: 15 V
